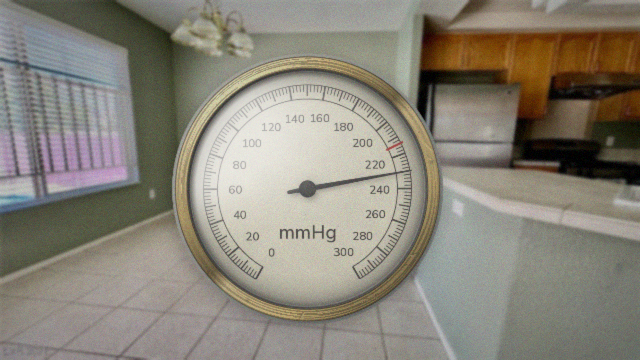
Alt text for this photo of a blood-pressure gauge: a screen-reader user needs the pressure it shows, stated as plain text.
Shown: 230 mmHg
